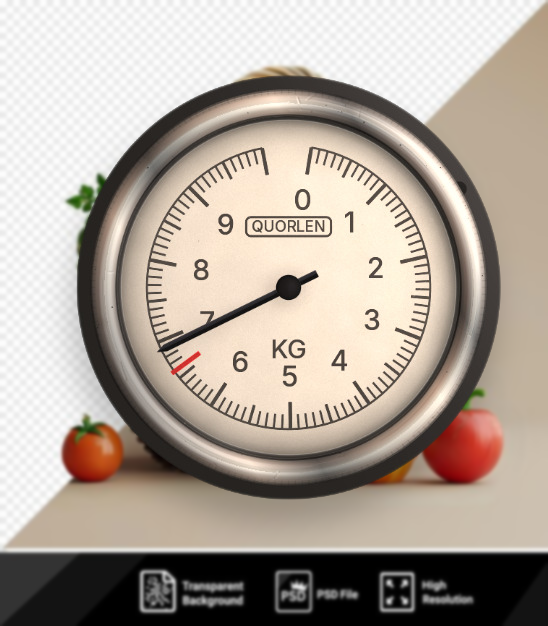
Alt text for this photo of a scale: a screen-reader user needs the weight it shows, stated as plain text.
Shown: 6.9 kg
